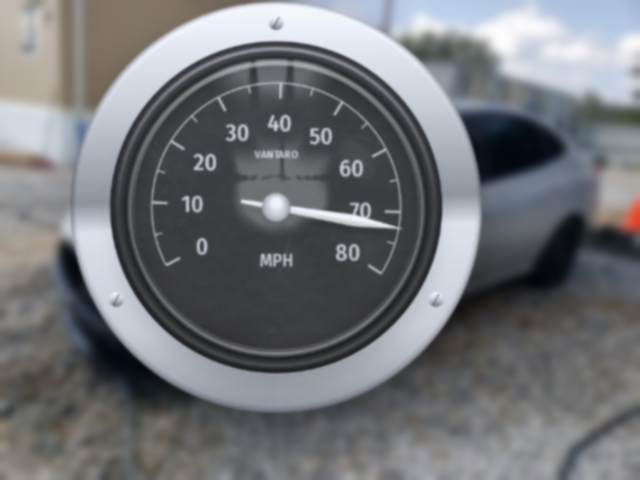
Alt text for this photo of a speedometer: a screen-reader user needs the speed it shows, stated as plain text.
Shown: 72.5 mph
